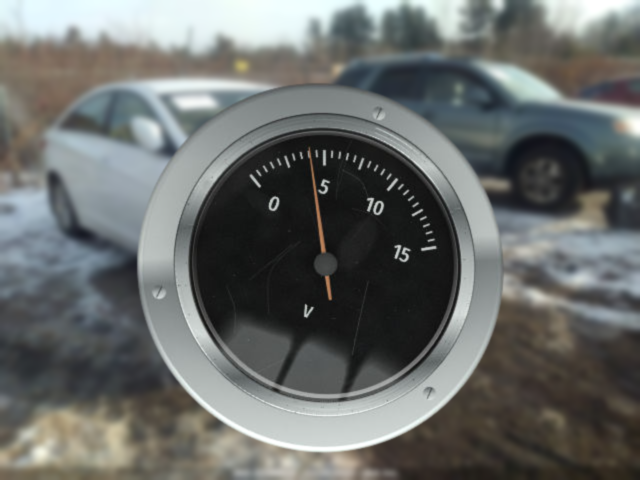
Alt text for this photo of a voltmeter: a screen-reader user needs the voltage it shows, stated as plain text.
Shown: 4 V
